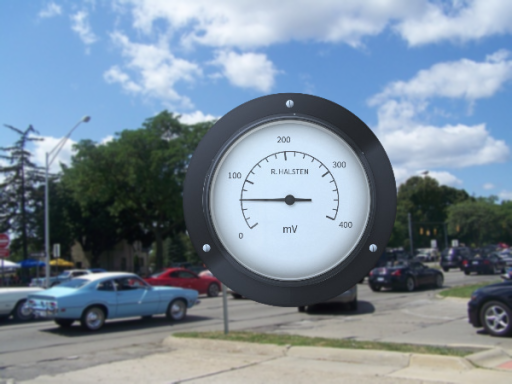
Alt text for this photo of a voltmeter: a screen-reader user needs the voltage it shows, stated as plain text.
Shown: 60 mV
